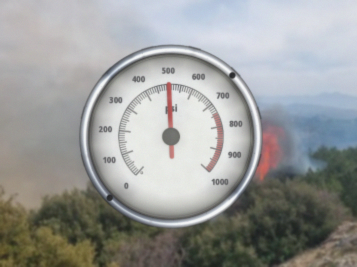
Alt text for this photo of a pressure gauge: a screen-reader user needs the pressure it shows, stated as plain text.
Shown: 500 psi
